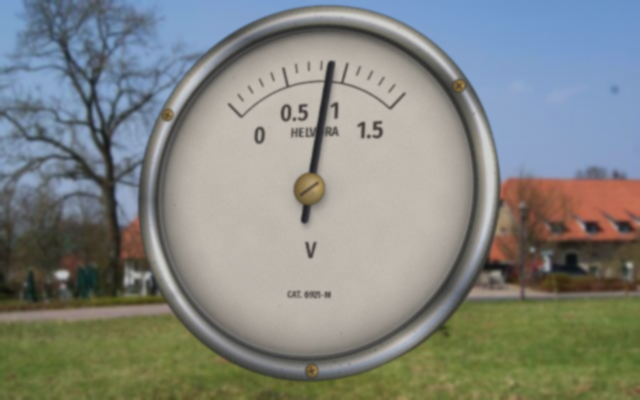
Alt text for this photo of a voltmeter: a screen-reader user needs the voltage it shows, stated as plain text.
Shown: 0.9 V
